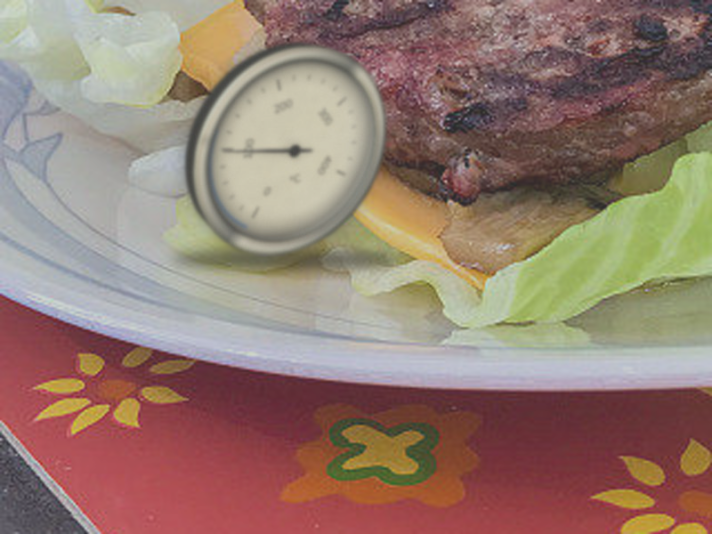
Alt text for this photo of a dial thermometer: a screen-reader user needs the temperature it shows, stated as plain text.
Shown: 100 °C
